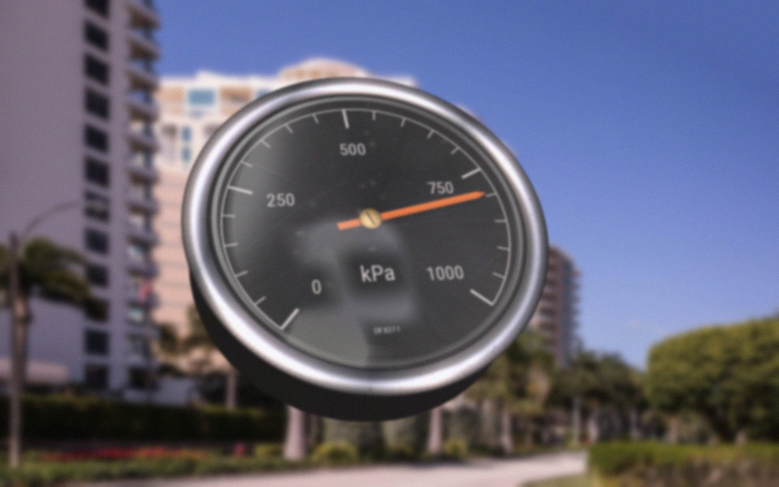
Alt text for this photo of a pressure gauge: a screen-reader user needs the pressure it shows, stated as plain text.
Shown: 800 kPa
